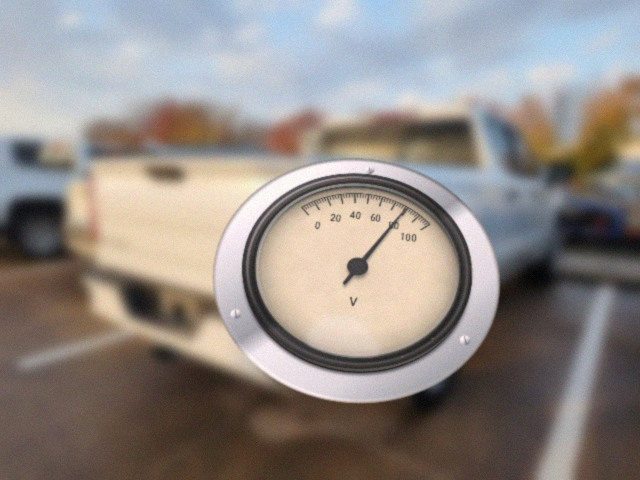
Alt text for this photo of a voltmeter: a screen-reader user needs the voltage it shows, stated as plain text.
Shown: 80 V
